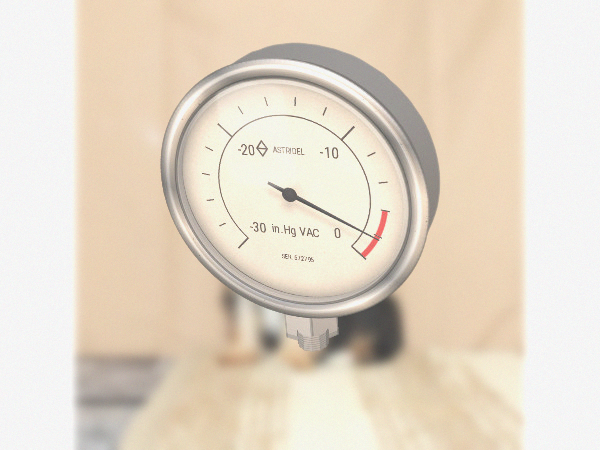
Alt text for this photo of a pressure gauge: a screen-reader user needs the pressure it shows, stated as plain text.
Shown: -2 inHg
